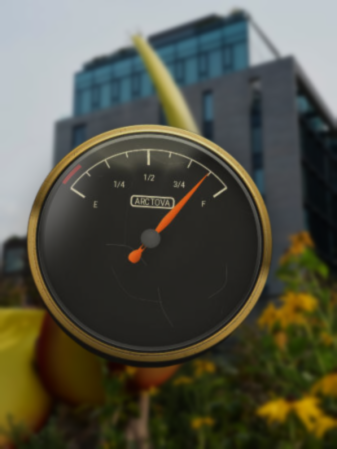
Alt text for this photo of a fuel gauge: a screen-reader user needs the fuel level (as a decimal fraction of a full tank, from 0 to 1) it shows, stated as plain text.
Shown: 0.875
